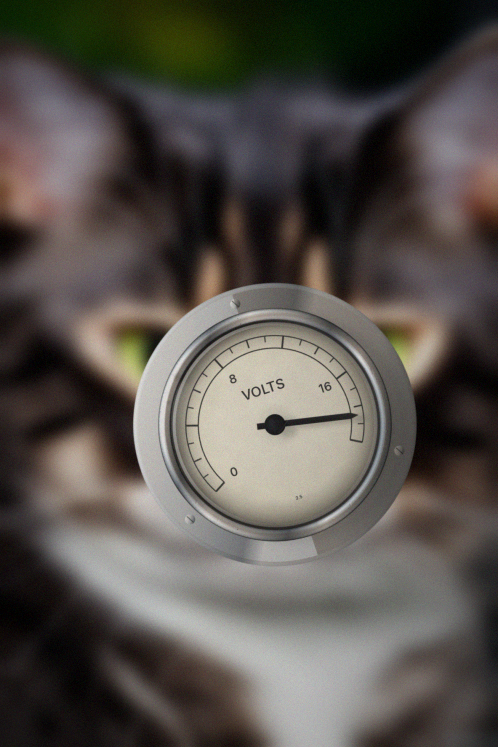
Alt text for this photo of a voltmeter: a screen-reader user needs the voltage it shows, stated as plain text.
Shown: 18.5 V
